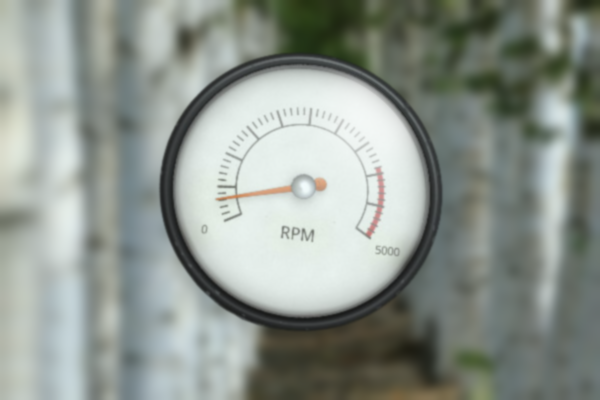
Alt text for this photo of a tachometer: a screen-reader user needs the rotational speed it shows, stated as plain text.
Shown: 300 rpm
